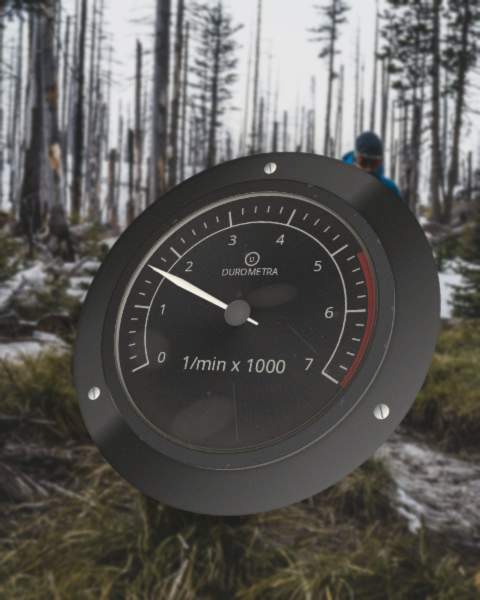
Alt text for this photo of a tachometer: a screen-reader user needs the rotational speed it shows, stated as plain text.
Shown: 1600 rpm
